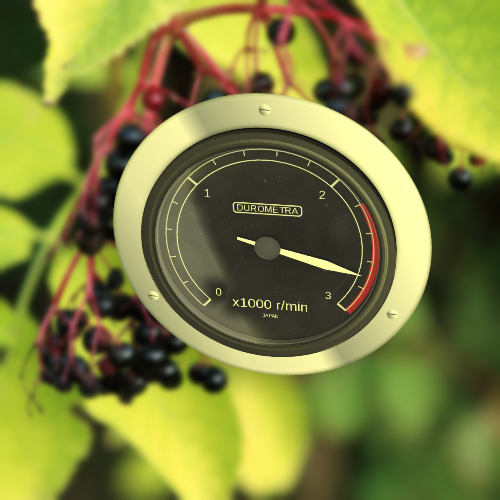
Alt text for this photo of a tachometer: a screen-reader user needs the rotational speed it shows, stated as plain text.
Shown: 2700 rpm
